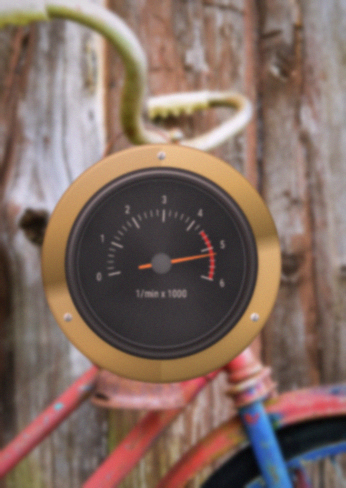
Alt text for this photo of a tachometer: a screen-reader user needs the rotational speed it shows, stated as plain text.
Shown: 5200 rpm
